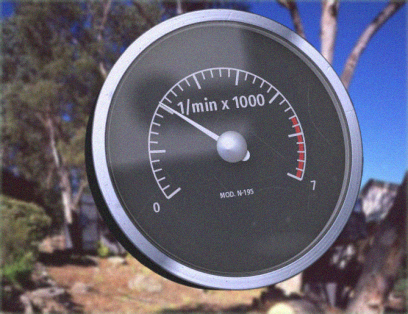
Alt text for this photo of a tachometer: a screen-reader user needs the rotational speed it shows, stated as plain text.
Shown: 2000 rpm
